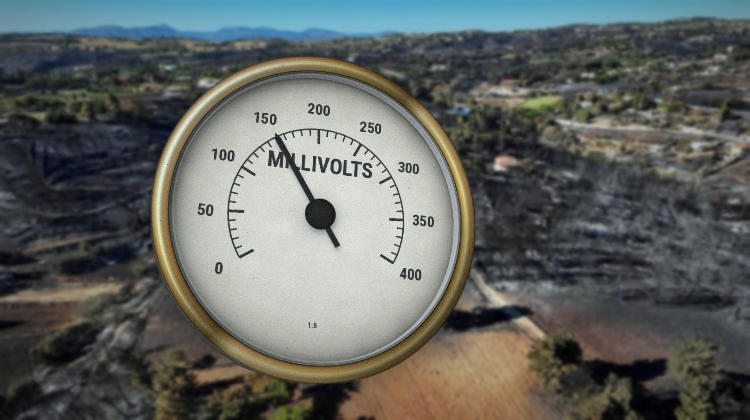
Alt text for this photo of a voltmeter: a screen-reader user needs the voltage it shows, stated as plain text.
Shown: 150 mV
